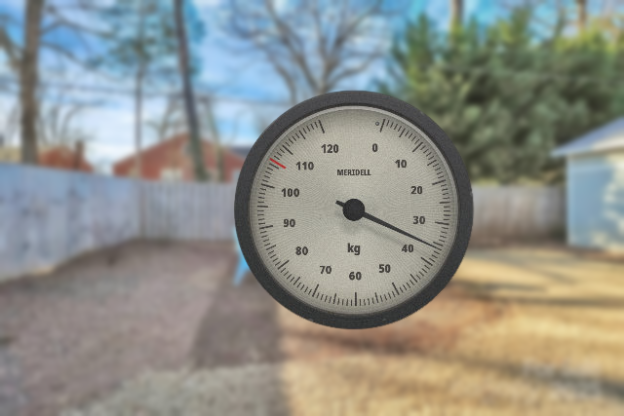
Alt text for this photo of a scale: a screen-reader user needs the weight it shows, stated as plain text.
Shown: 36 kg
